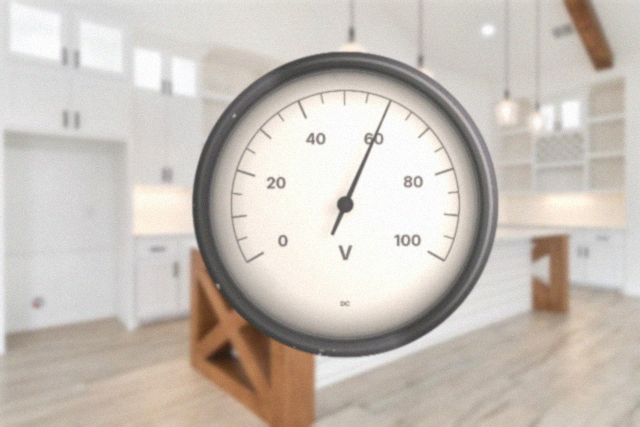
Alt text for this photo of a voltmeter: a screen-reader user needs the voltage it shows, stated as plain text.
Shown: 60 V
